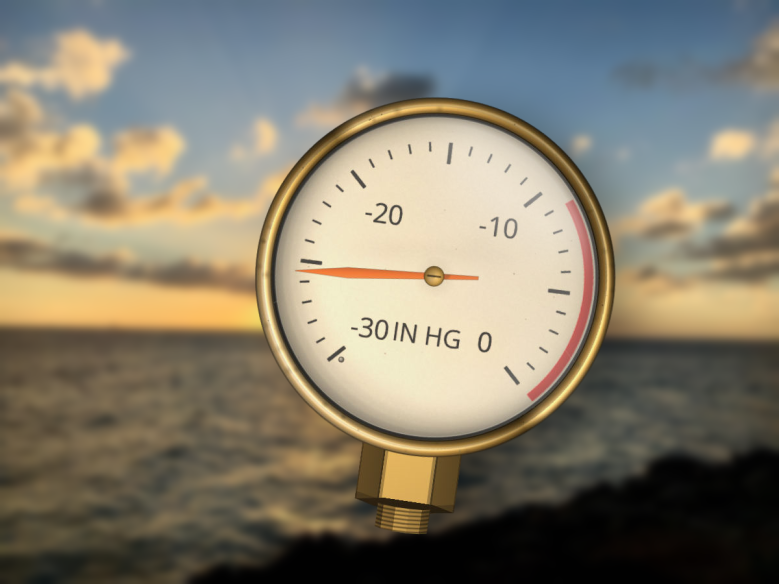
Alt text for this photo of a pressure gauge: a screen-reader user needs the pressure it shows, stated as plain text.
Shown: -25.5 inHg
